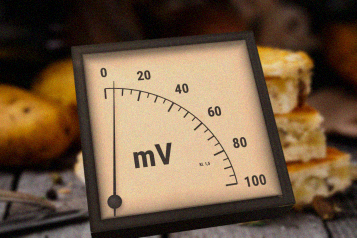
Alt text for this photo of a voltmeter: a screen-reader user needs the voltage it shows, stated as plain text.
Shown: 5 mV
